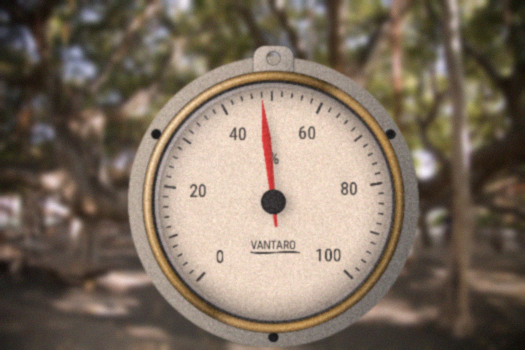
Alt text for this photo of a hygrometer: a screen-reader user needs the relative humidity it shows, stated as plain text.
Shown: 48 %
